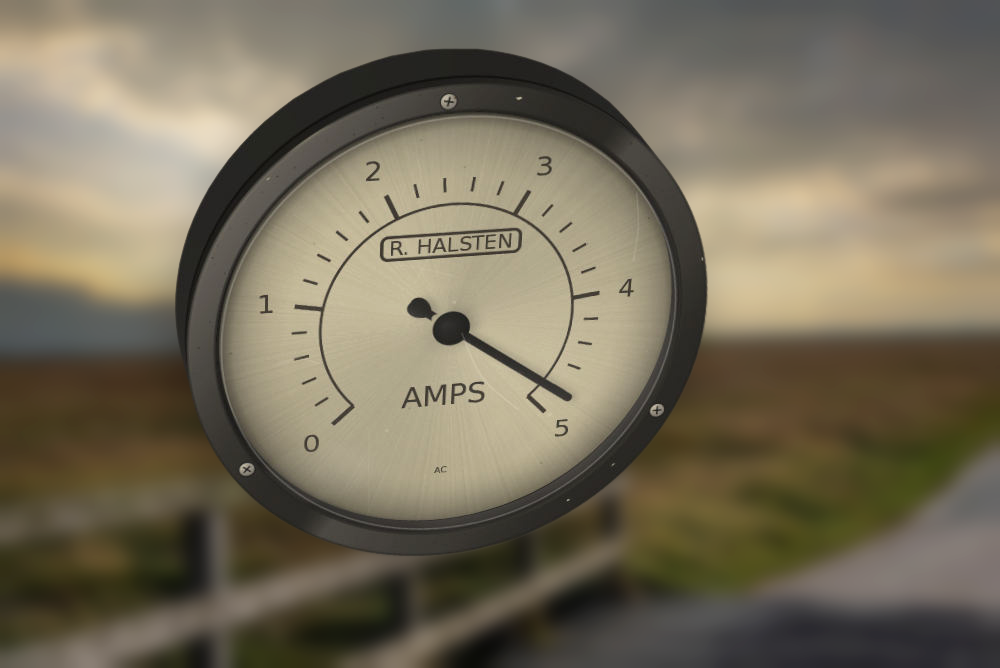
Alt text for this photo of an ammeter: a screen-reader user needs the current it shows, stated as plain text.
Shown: 4.8 A
